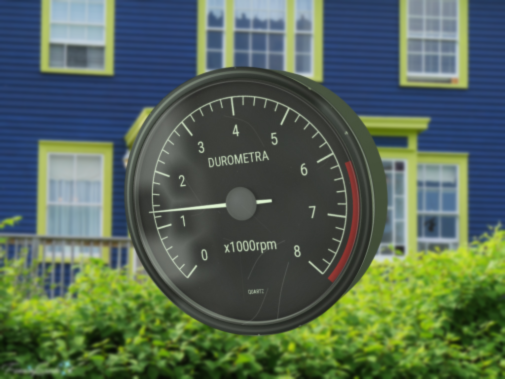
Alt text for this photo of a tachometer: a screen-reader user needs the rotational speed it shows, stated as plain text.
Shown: 1300 rpm
